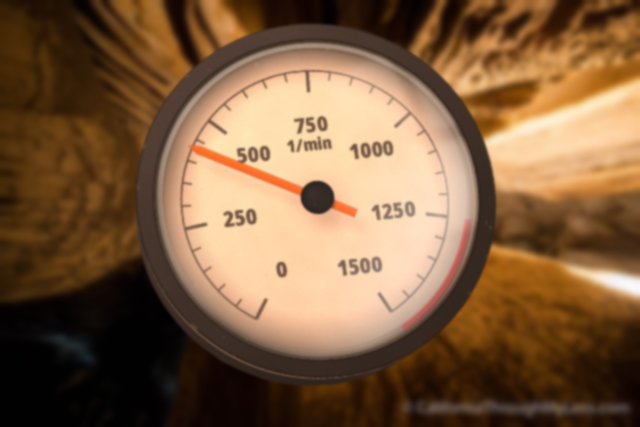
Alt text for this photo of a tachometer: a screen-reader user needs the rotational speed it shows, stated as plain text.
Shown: 425 rpm
